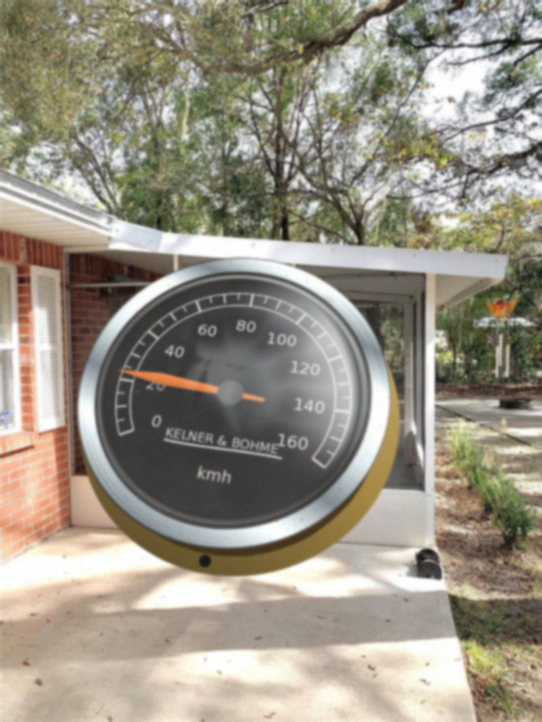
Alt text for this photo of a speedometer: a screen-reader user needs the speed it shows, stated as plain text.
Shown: 22.5 km/h
